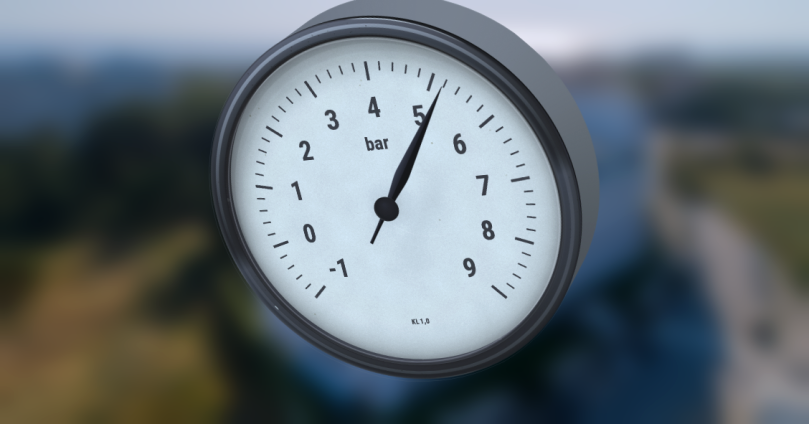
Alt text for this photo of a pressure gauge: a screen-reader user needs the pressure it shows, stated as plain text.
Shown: 5.2 bar
